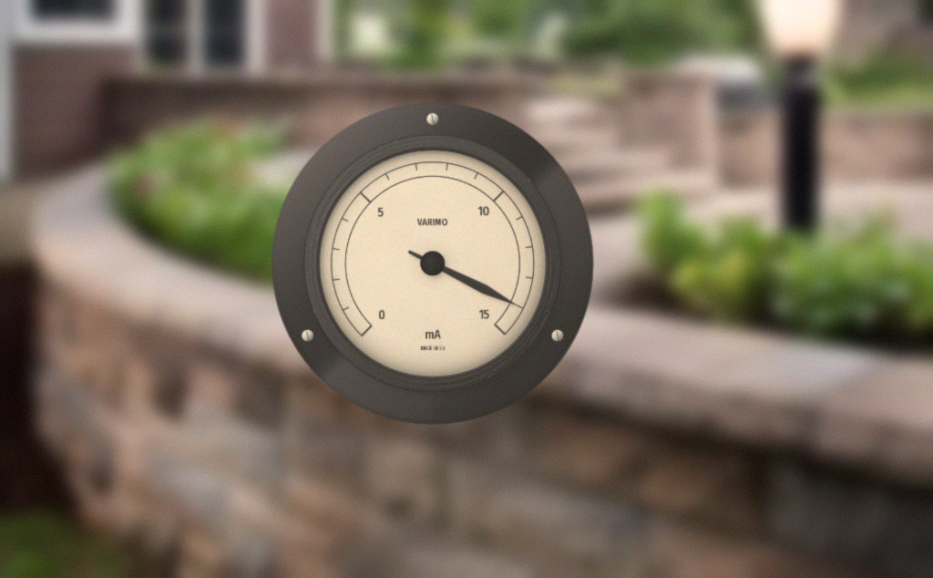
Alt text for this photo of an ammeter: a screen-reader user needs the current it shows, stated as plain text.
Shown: 14 mA
